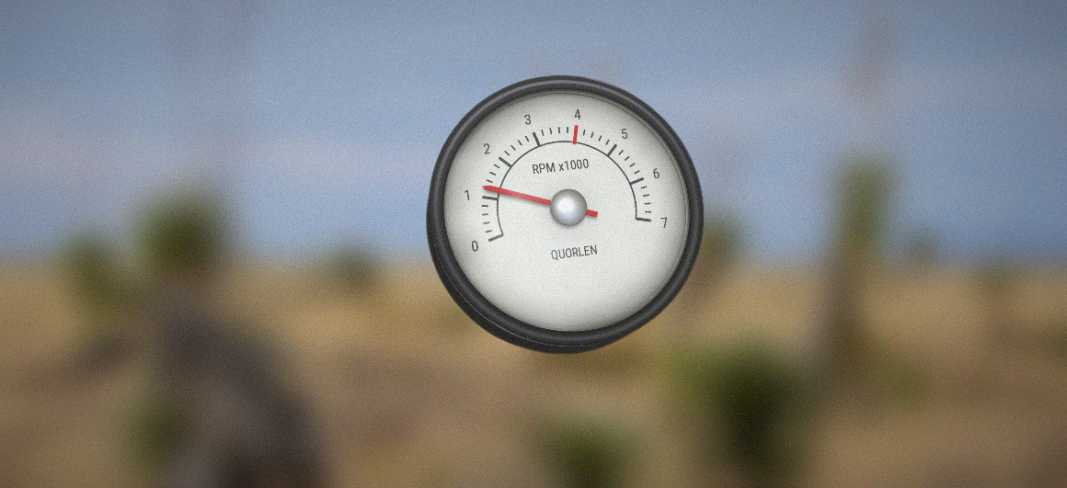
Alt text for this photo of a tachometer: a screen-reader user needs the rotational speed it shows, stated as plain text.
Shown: 1200 rpm
